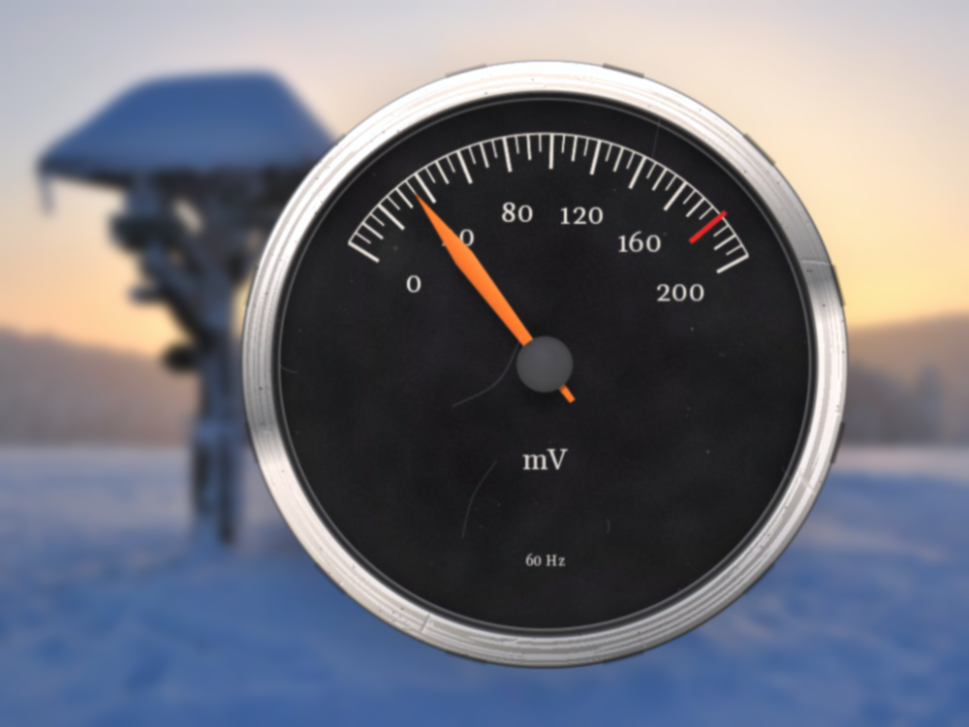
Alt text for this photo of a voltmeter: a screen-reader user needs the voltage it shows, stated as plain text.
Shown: 35 mV
